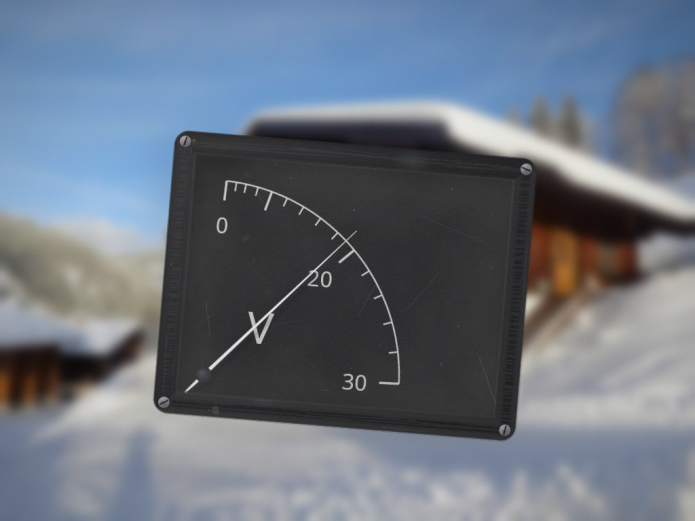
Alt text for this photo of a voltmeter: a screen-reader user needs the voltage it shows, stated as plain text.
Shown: 19 V
